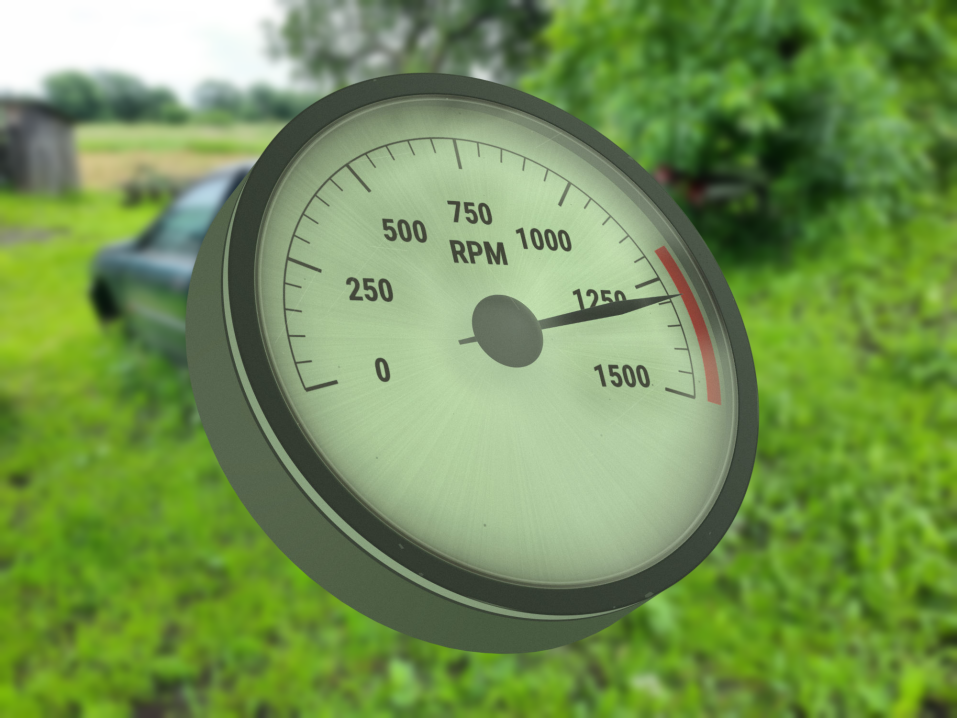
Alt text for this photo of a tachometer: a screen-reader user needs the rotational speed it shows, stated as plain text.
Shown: 1300 rpm
